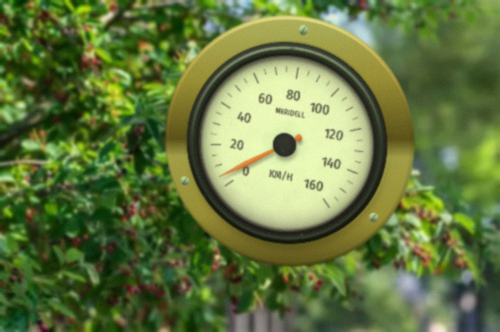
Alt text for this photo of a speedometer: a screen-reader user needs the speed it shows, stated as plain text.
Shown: 5 km/h
